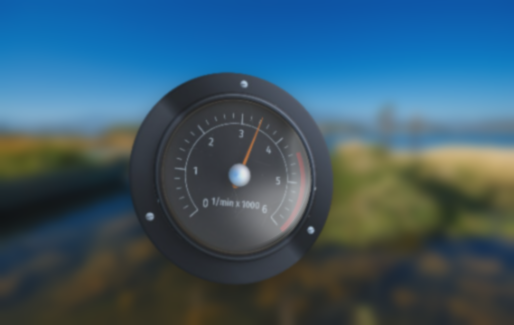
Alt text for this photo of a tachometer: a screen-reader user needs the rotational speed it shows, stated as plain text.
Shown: 3400 rpm
